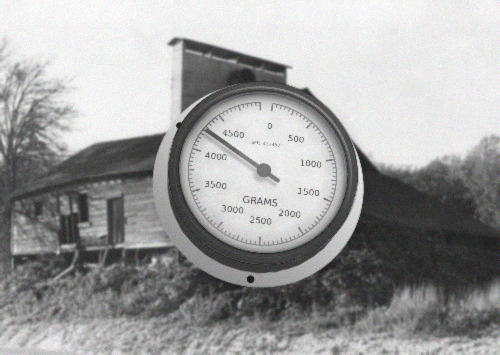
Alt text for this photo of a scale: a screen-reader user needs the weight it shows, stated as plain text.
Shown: 4250 g
